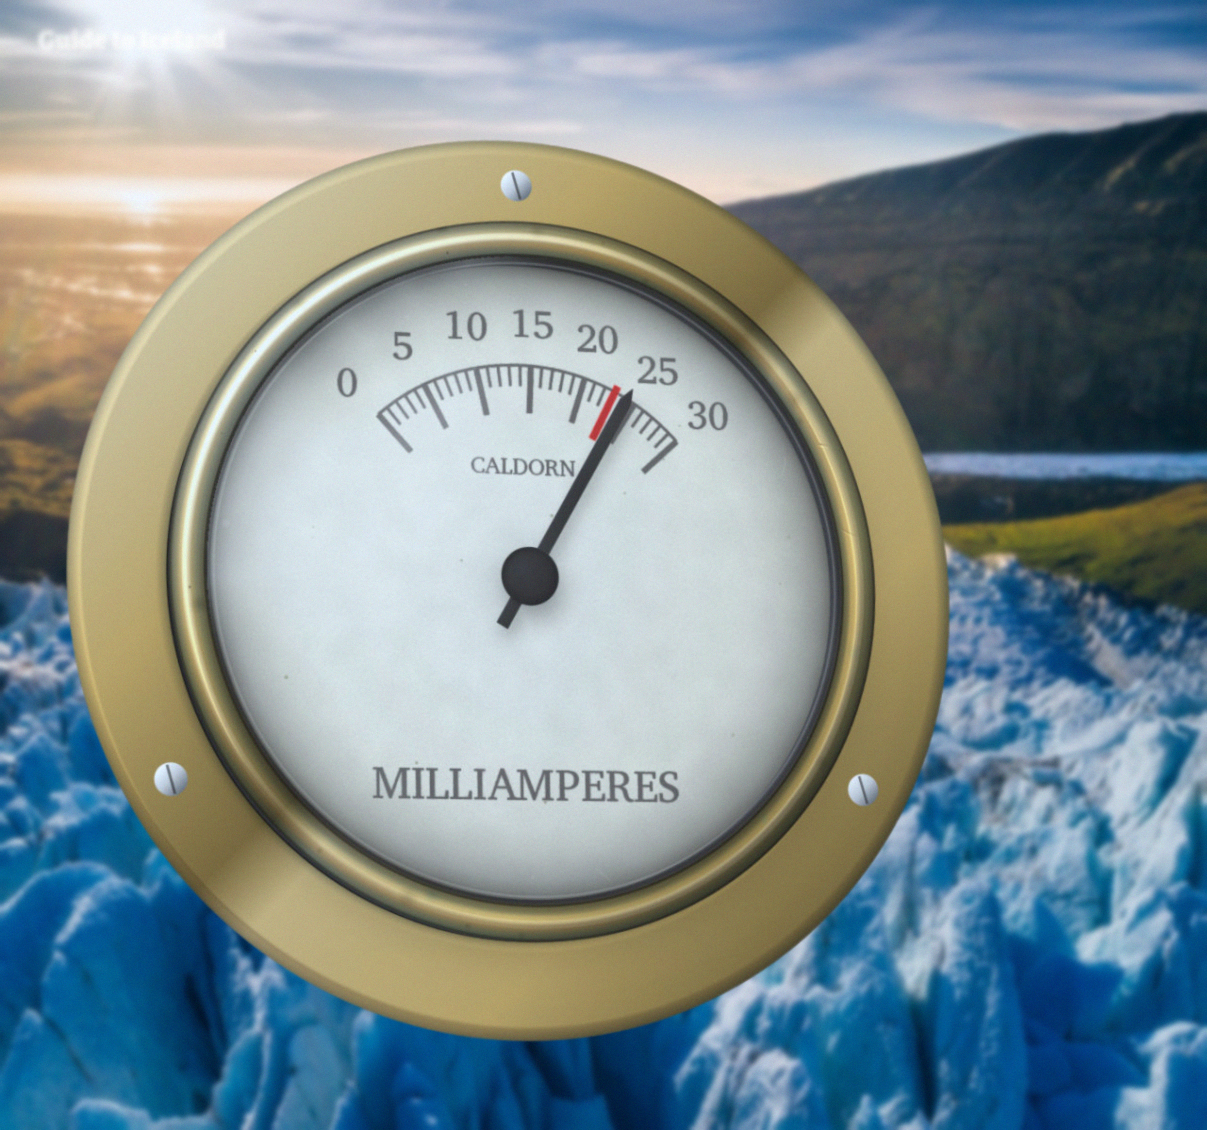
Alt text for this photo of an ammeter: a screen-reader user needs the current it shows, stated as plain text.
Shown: 24 mA
